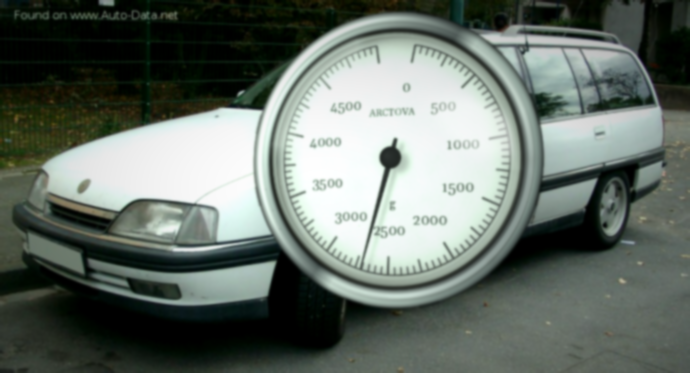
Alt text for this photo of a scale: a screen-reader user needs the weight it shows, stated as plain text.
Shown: 2700 g
